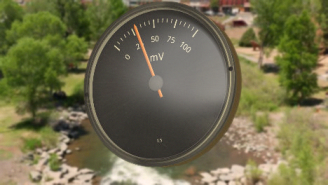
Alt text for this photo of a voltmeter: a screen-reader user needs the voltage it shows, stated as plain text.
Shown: 30 mV
